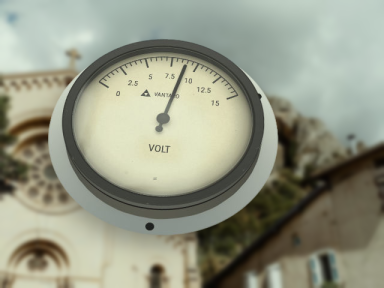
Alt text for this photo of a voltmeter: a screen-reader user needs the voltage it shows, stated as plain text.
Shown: 9 V
